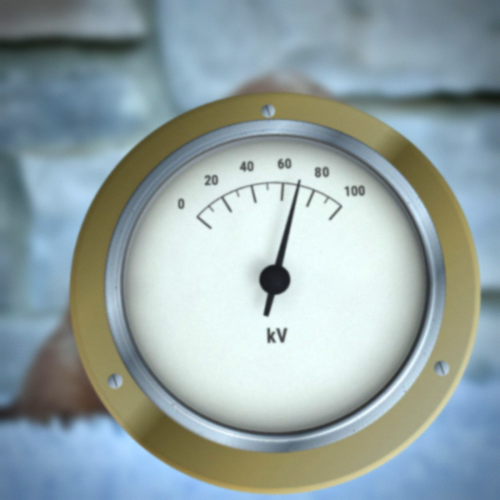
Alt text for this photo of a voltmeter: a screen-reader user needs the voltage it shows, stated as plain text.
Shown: 70 kV
